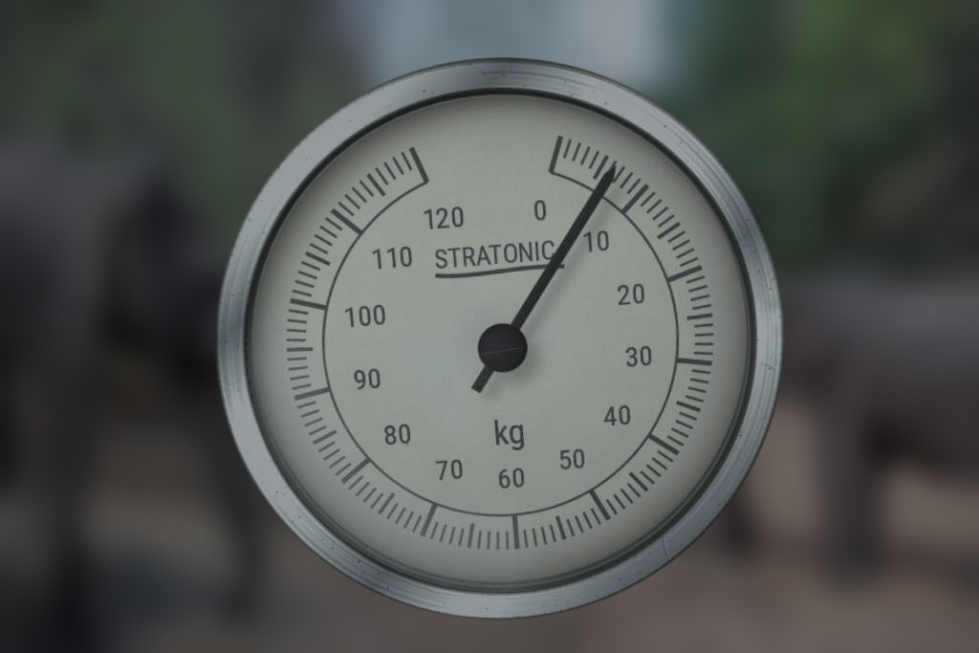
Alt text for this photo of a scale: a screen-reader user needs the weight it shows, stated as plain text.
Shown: 6 kg
